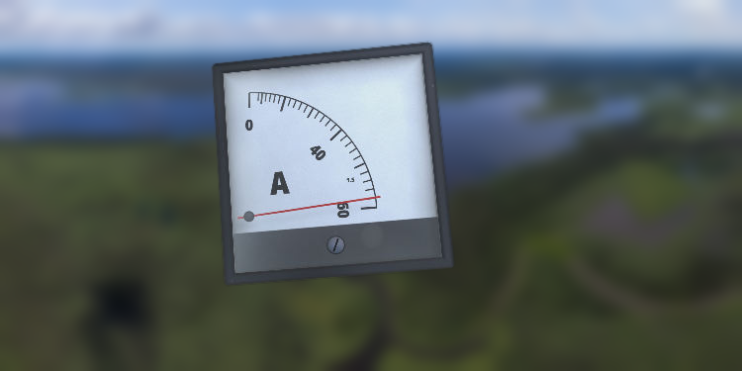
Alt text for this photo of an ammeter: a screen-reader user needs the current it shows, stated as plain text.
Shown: 58 A
